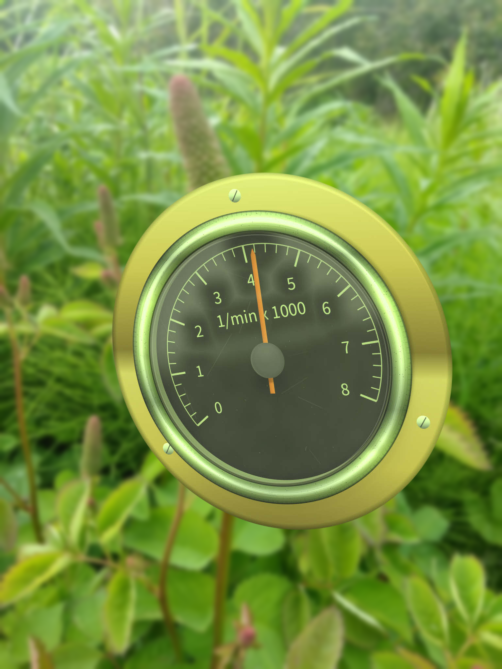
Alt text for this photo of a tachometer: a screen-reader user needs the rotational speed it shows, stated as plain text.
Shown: 4200 rpm
